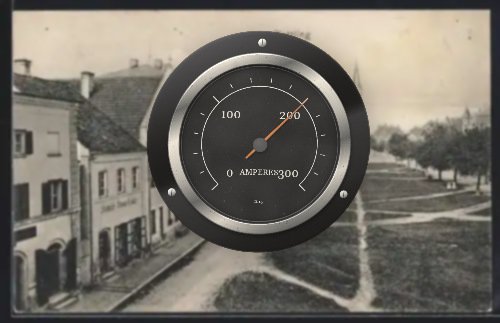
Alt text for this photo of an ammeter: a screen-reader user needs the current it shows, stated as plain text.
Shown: 200 A
